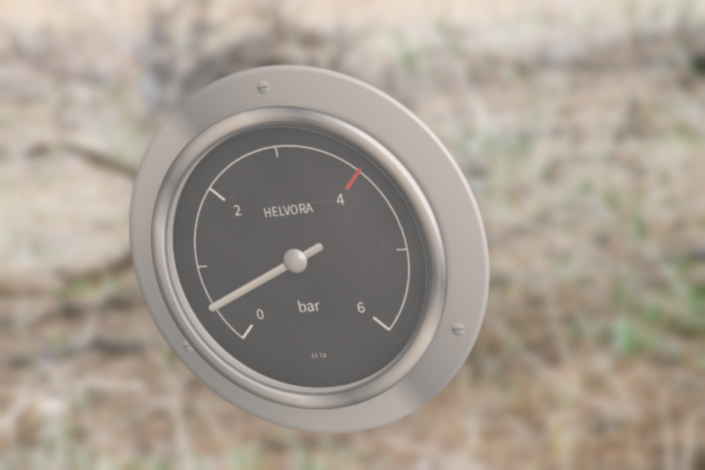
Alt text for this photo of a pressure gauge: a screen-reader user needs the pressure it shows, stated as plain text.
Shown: 0.5 bar
